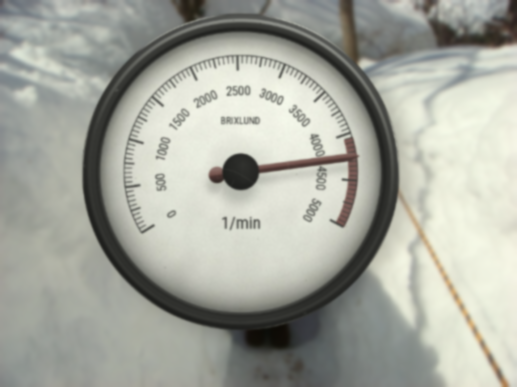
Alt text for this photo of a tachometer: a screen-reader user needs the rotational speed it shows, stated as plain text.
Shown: 4250 rpm
